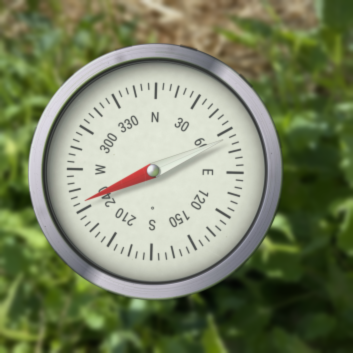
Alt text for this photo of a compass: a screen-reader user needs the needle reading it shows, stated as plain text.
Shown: 245 °
